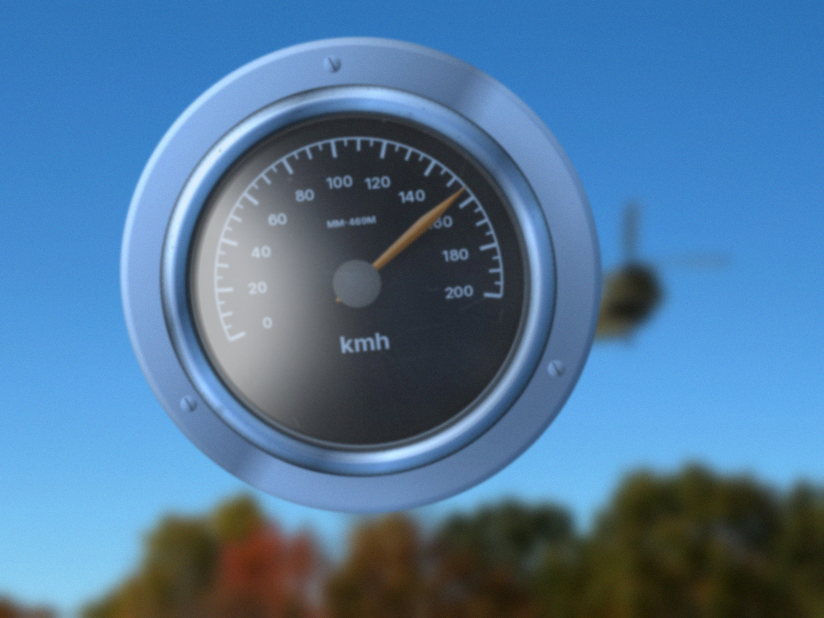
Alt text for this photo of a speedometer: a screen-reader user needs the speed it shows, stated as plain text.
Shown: 155 km/h
